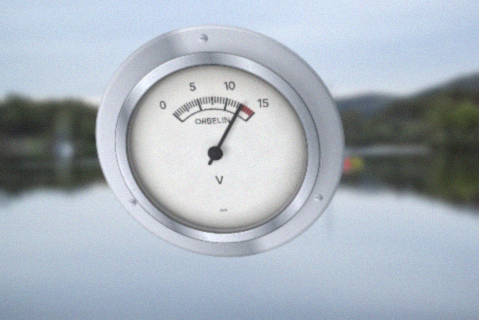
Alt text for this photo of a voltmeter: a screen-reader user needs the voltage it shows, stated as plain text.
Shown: 12.5 V
